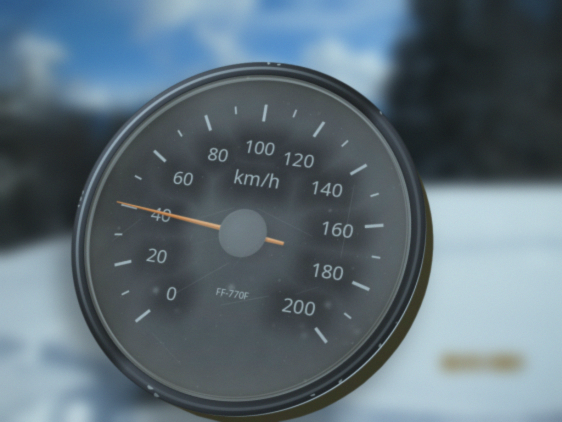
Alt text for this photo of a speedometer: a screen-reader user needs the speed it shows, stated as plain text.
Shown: 40 km/h
